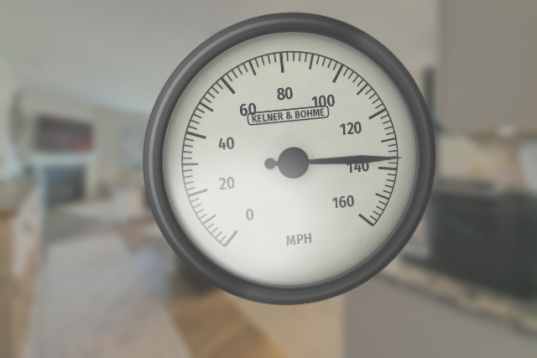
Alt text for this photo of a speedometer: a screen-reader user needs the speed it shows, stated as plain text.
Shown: 136 mph
